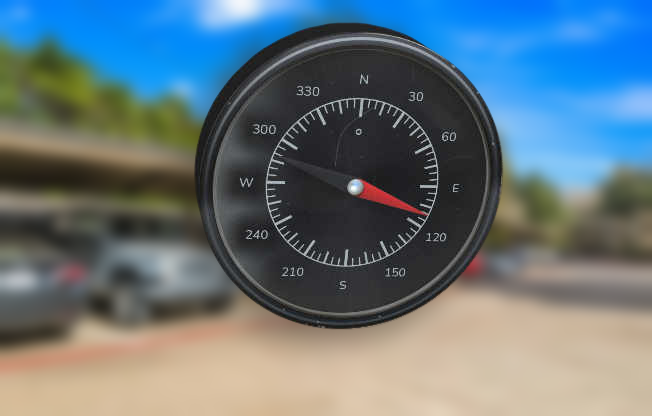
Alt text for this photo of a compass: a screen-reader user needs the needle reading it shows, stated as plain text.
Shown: 110 °
